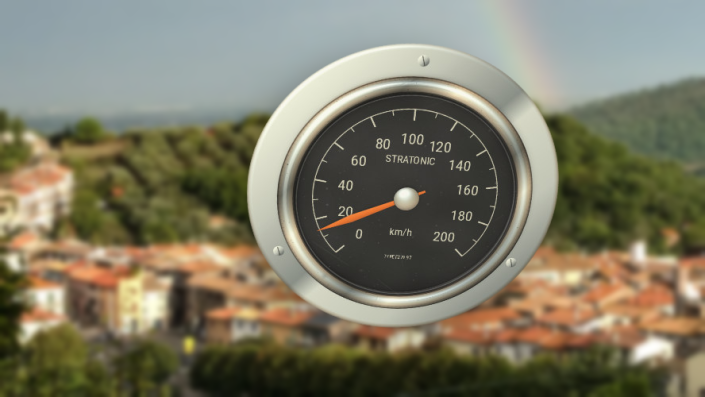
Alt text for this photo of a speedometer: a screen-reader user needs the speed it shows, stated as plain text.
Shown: 15 km/h
